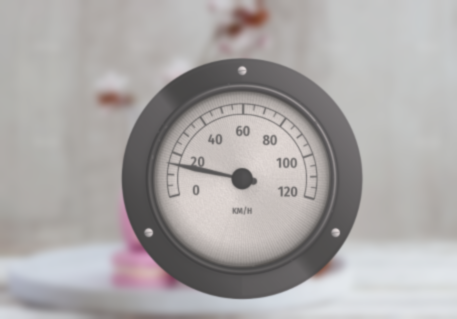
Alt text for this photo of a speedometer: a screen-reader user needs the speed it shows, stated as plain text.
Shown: 15 km/h
